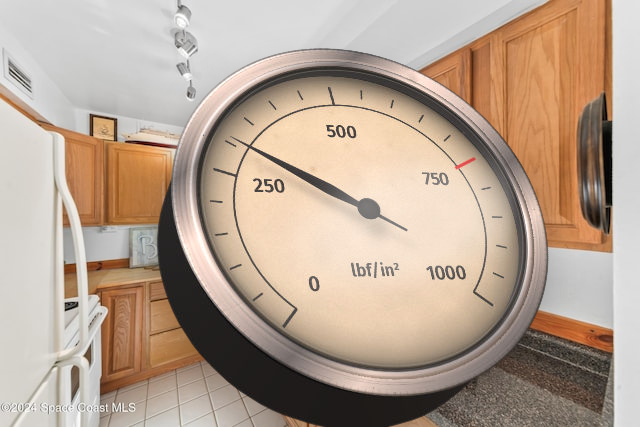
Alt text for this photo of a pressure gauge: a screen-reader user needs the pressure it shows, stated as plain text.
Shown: 300 psi
